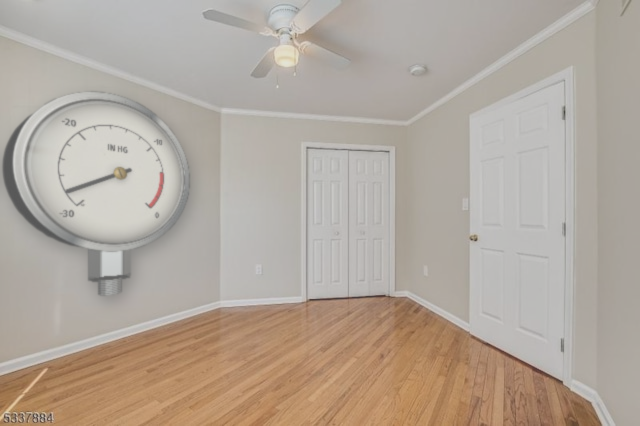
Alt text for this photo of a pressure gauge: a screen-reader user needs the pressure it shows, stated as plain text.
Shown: -28 inHg
